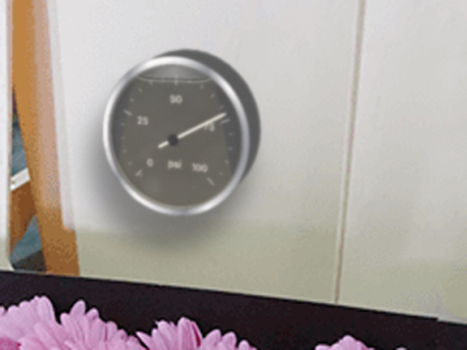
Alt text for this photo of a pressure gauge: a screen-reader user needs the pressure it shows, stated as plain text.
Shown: 72.5 psi
